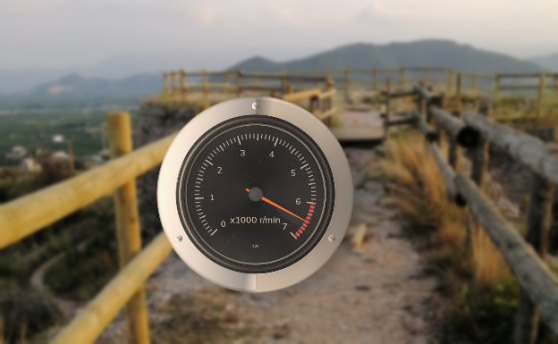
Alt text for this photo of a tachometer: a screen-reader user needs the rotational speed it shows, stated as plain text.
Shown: 6500 rpm
